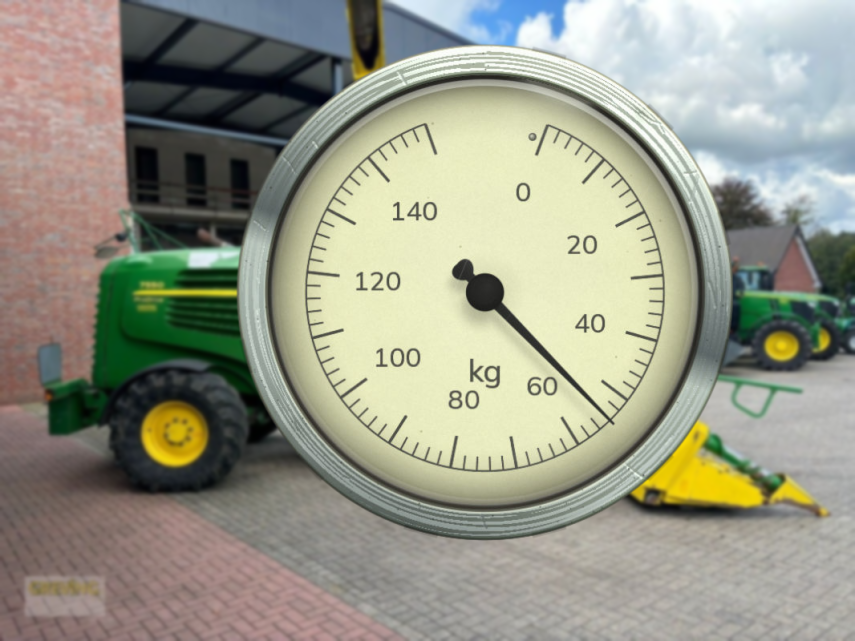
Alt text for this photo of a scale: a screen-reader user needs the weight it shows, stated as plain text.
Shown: 54 kg
